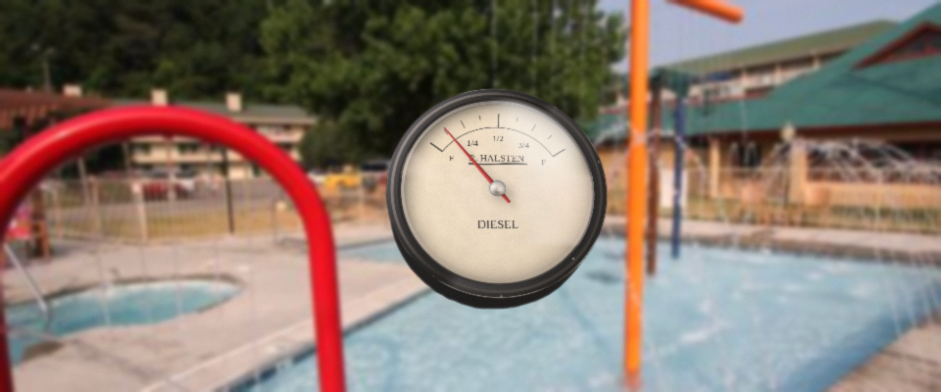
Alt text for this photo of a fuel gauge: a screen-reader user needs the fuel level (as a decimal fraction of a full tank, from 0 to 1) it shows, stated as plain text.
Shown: 0.125
